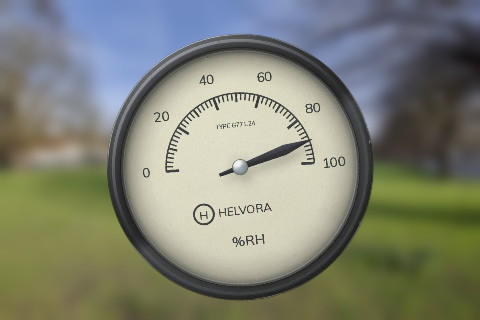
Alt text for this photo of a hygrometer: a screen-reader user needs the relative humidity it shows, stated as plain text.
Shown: 90 %
